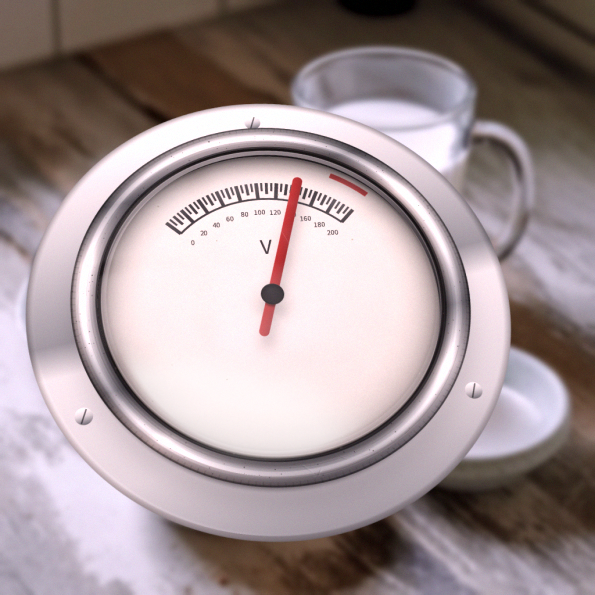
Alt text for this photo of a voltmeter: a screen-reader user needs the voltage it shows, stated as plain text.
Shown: 140 V
